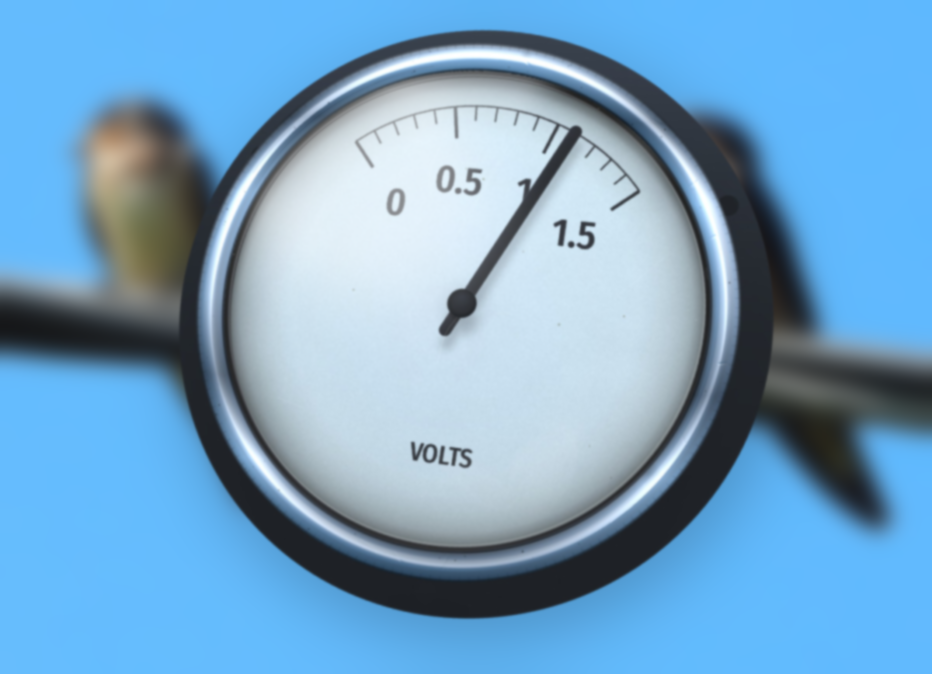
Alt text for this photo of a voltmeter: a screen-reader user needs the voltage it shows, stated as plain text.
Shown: 1.1 V
